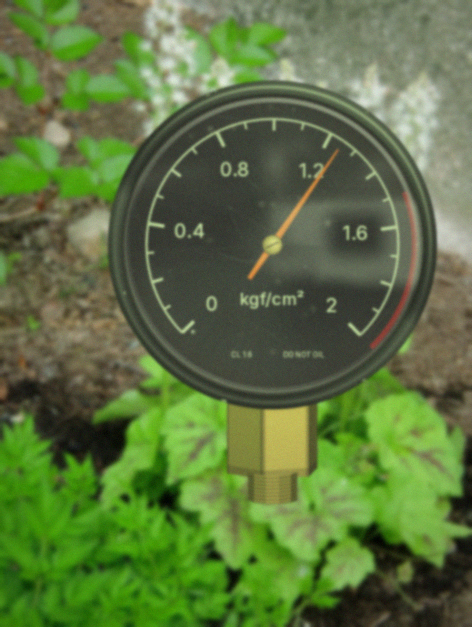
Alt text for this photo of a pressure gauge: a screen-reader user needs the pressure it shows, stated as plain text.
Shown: 1.25 kg/cm²
